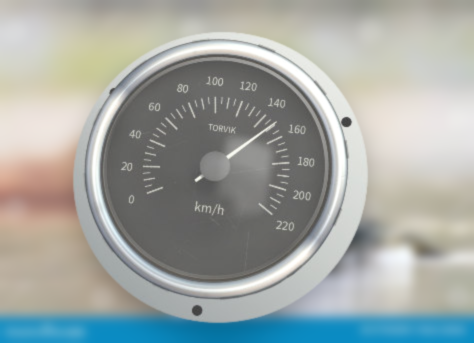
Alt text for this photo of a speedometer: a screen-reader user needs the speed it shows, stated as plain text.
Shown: 150 km/h
